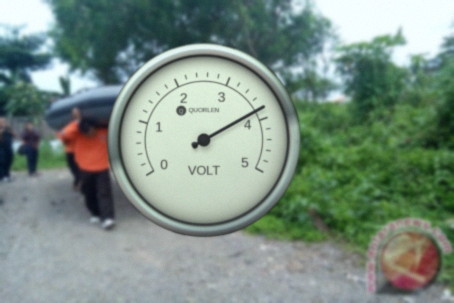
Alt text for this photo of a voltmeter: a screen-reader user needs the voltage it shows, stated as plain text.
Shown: 3.8 V
